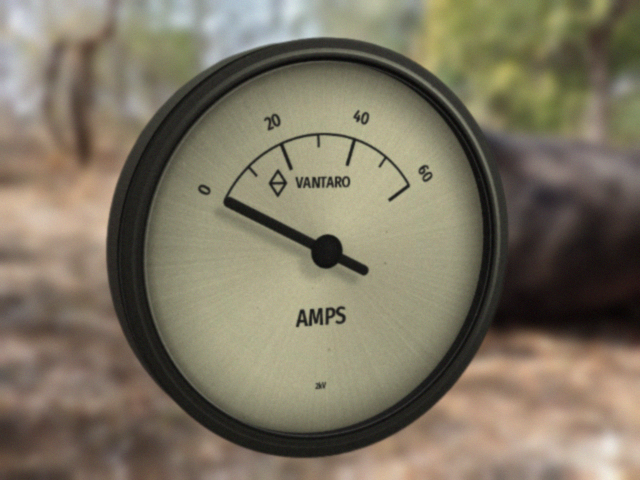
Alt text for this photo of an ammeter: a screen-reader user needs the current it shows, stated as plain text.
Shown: 0 A
